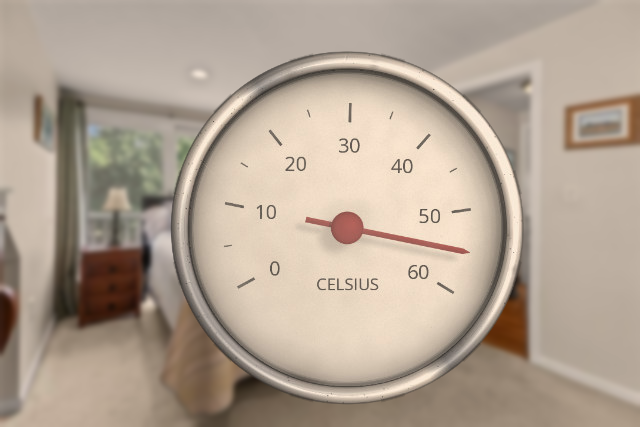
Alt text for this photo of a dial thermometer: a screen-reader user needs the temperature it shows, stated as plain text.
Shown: 55 °C
